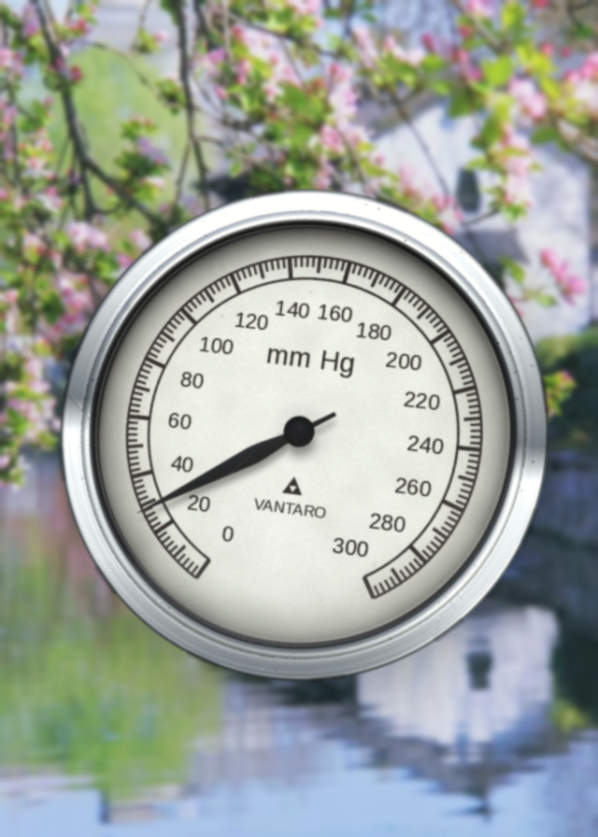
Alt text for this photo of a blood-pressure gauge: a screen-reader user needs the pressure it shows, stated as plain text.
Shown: 28 mmHg
